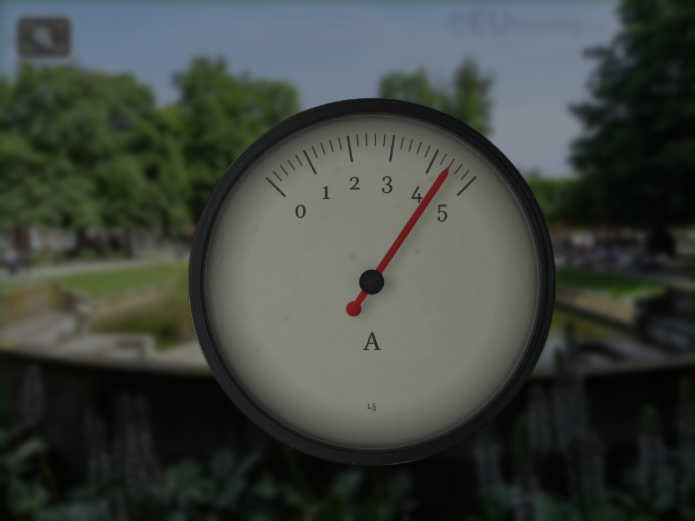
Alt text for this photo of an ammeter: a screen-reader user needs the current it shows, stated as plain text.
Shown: 4.4 A
